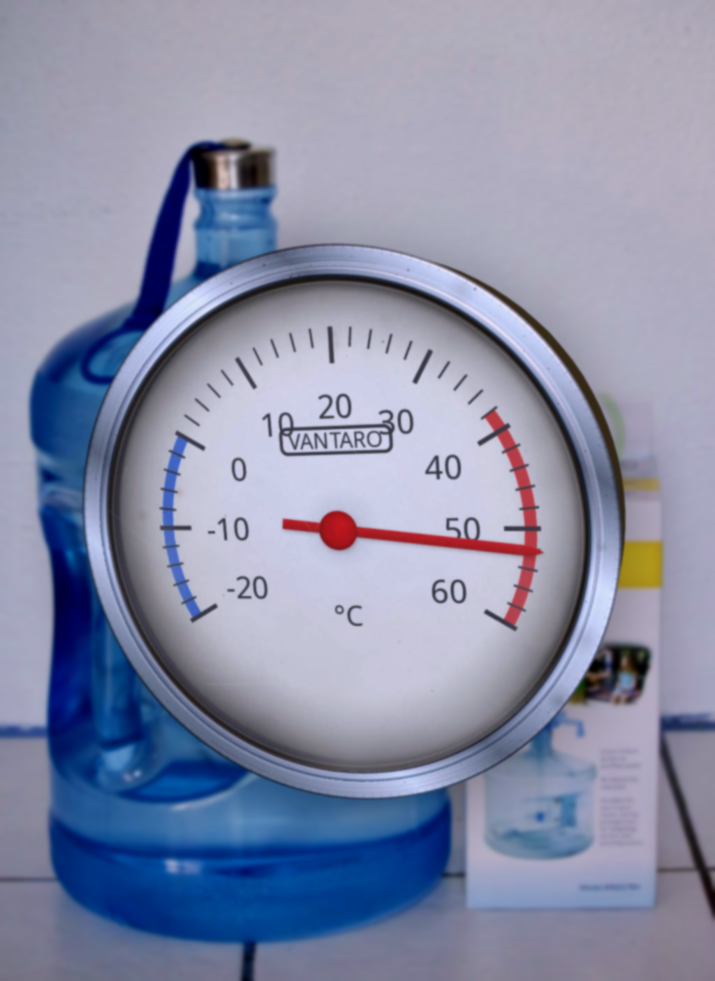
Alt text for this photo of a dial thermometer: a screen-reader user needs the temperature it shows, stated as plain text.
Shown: 52 °C
